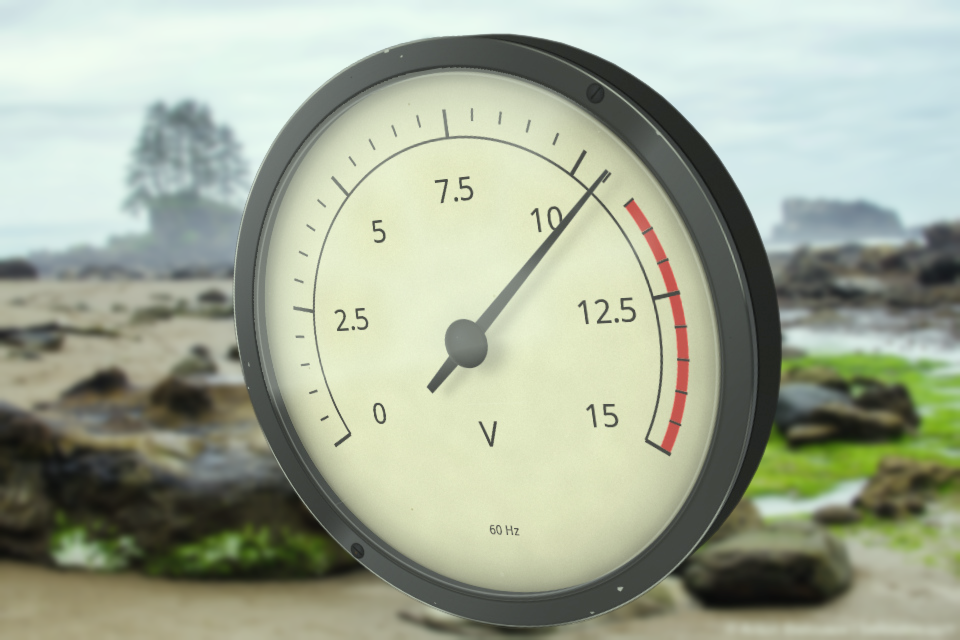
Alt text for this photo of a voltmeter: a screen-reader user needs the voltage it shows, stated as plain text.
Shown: 10.5 V
